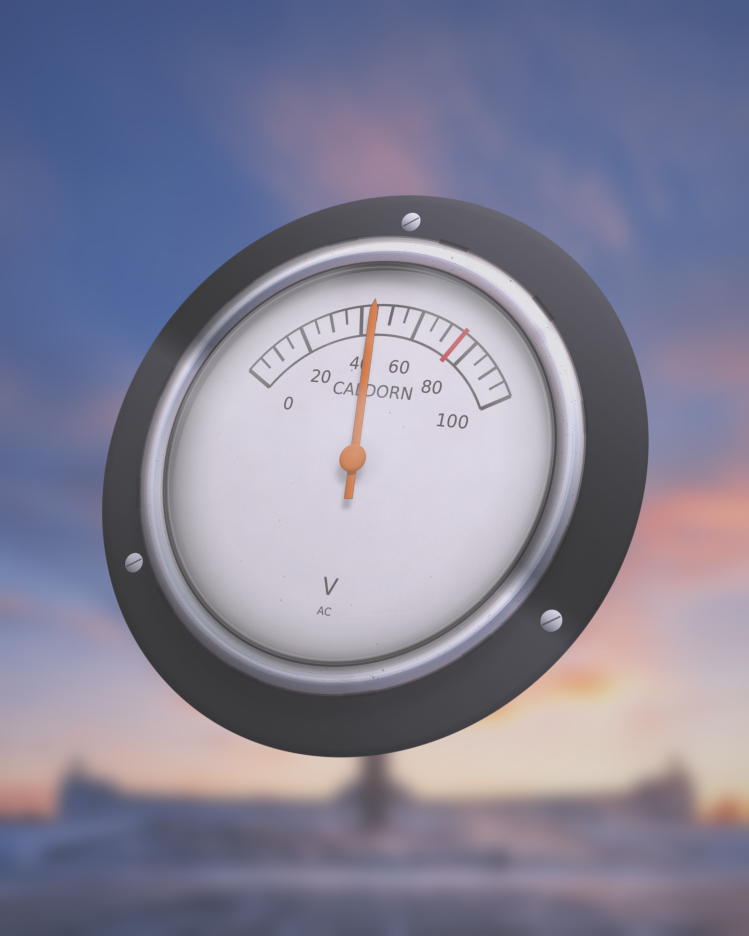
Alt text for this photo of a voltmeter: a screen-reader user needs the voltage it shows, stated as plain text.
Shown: 45 V
